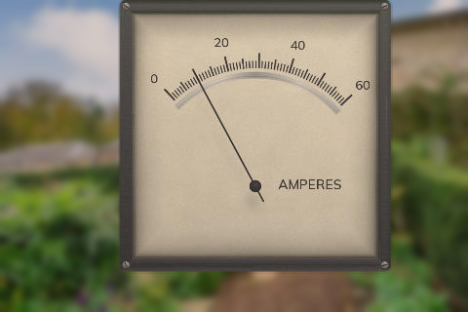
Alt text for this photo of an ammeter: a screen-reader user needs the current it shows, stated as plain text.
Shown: 10 A
